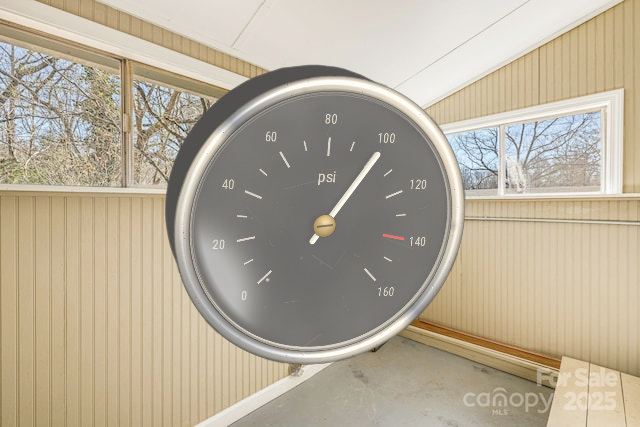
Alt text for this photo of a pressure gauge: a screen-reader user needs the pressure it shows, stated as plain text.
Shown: 100 psi
